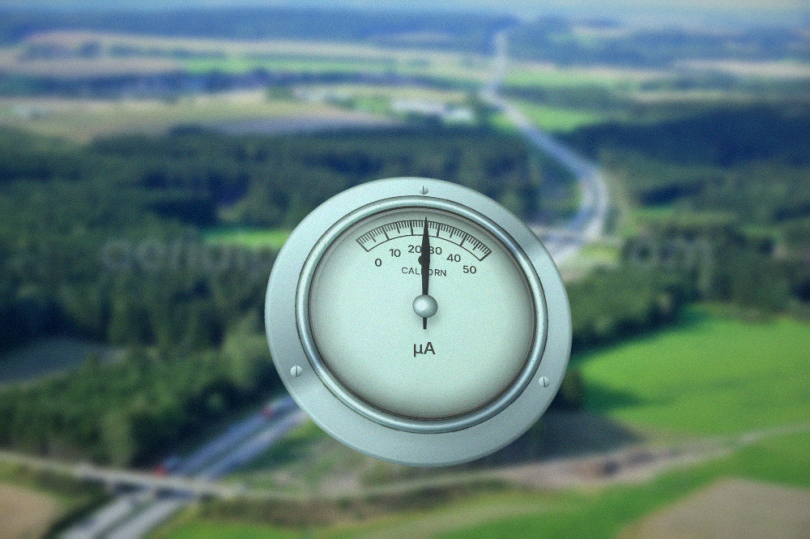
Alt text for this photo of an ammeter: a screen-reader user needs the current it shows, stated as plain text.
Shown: 25 µA
